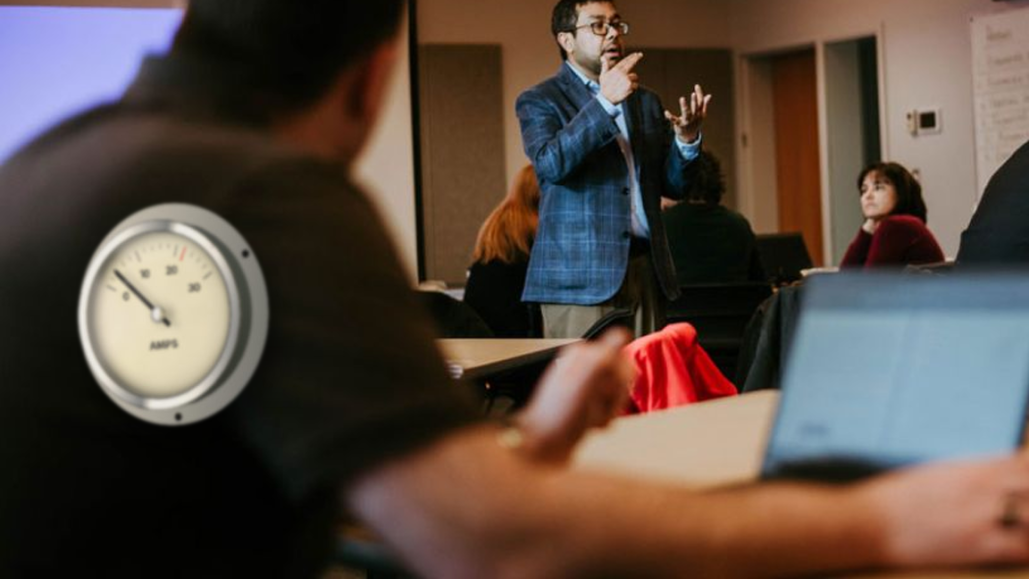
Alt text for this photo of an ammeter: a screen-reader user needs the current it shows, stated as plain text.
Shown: 4 A
